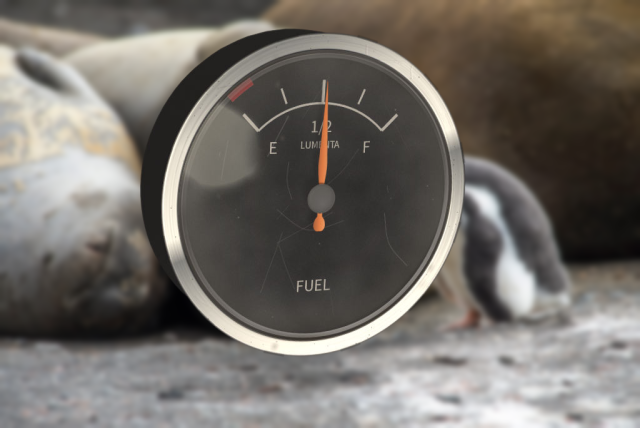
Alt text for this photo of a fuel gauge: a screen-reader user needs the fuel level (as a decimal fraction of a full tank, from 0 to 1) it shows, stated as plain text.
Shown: 0.5
